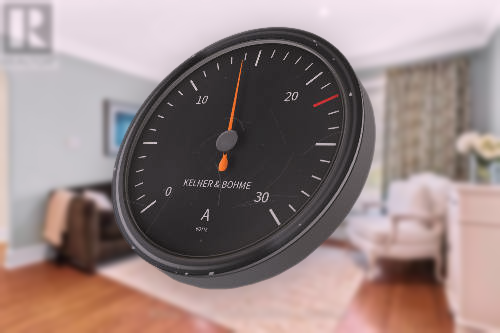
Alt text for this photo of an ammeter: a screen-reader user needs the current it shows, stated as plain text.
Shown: 14 A
